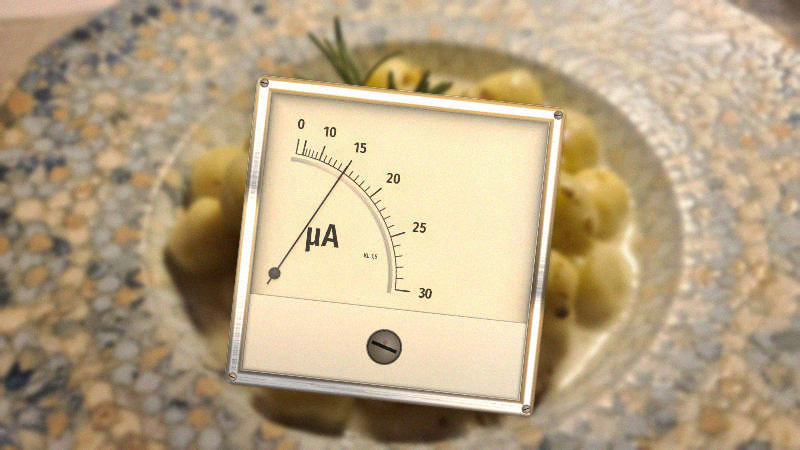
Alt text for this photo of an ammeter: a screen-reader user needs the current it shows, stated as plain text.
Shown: 15 µA
